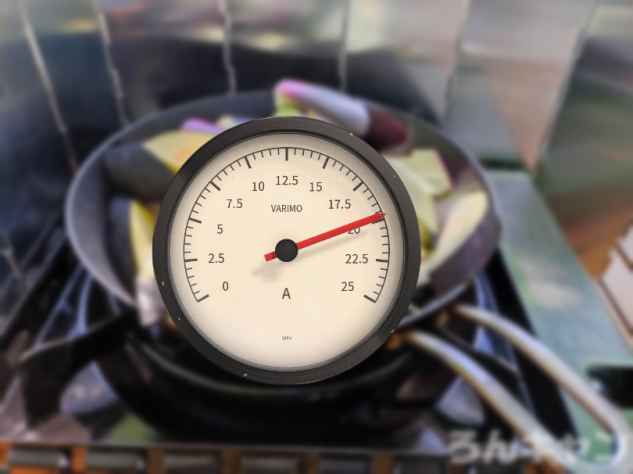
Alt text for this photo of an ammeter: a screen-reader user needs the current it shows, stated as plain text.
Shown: 19.75 A
